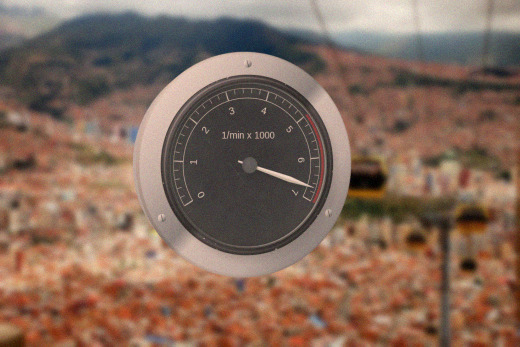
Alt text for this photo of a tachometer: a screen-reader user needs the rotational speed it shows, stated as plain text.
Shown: 6700 rpm
